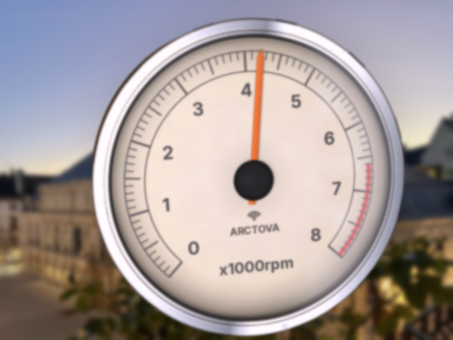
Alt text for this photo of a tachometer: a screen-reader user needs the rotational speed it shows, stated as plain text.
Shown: 4200 rpm
